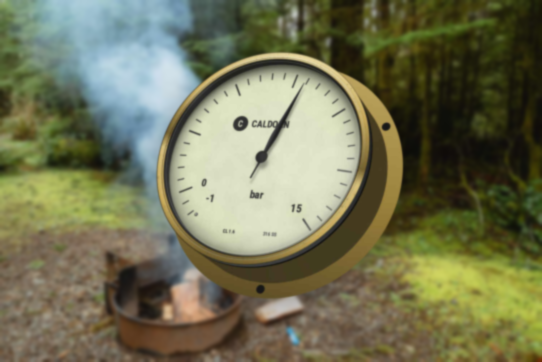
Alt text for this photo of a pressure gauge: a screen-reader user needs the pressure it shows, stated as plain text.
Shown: 8 bar
